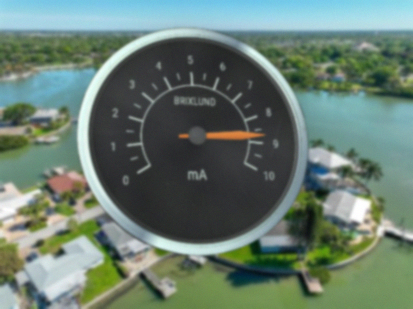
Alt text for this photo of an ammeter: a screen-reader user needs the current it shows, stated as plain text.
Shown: 8.75 mA
